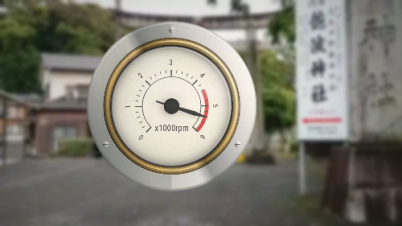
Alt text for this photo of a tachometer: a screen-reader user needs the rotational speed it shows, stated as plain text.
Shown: 5400 rpm
